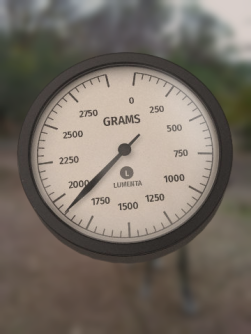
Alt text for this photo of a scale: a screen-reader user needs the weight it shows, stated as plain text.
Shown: 1900 g
